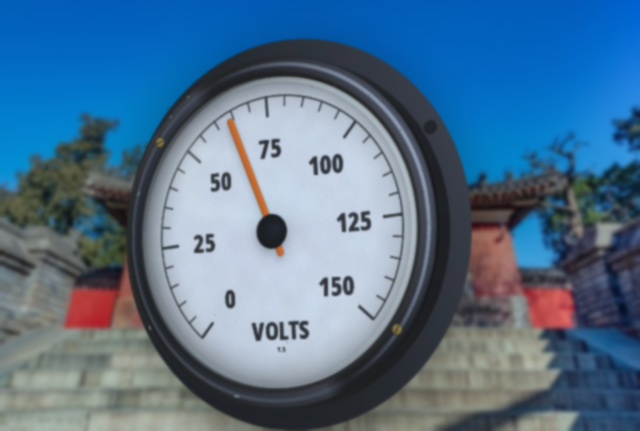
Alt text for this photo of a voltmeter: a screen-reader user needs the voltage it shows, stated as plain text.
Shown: 65 V
